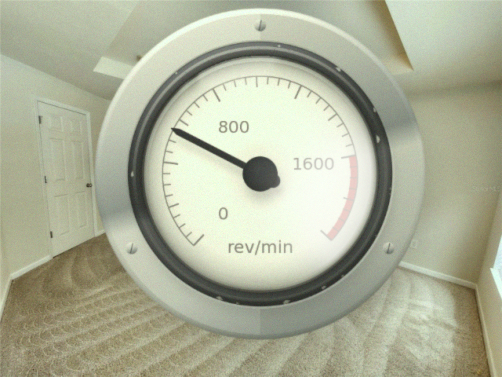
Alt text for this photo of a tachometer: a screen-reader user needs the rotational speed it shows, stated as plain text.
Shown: 550 rpm
